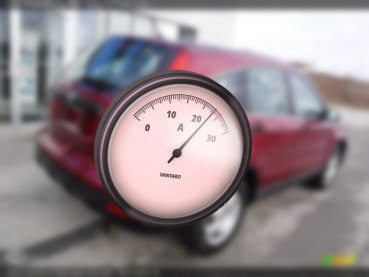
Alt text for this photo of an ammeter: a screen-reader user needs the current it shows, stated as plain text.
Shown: 22.5 A
